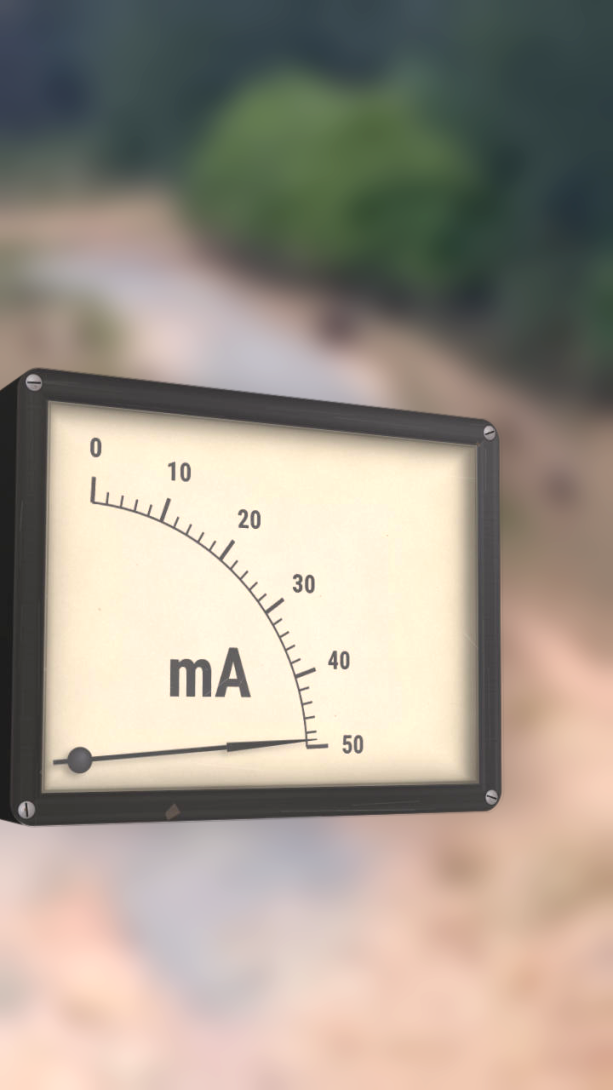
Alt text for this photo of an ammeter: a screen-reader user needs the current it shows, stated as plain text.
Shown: 49 mA
